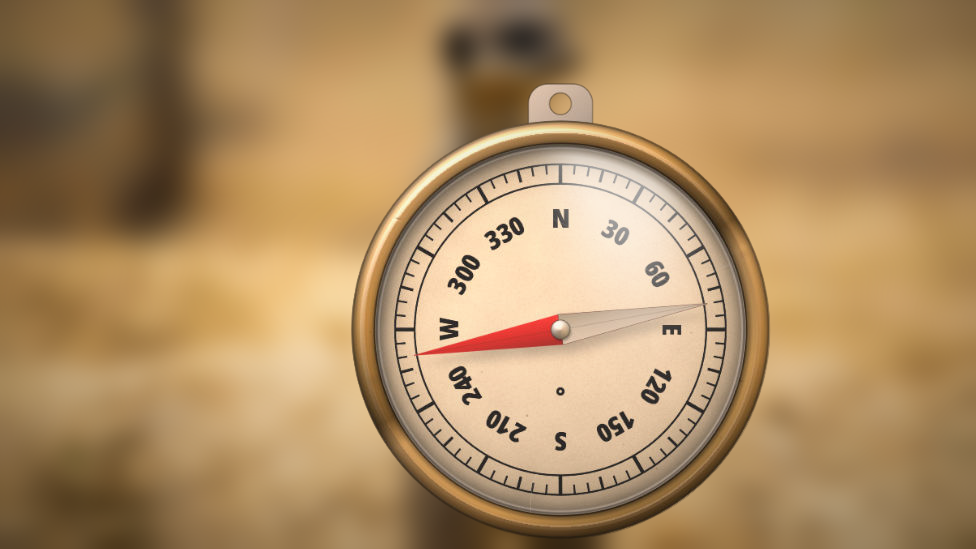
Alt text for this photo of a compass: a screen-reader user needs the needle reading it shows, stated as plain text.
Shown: 260 °
